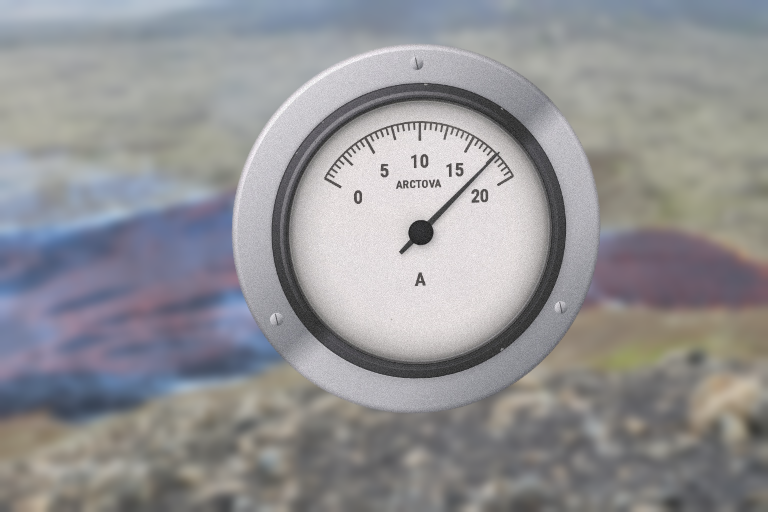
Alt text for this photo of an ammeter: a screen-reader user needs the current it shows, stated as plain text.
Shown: 17.5 A
